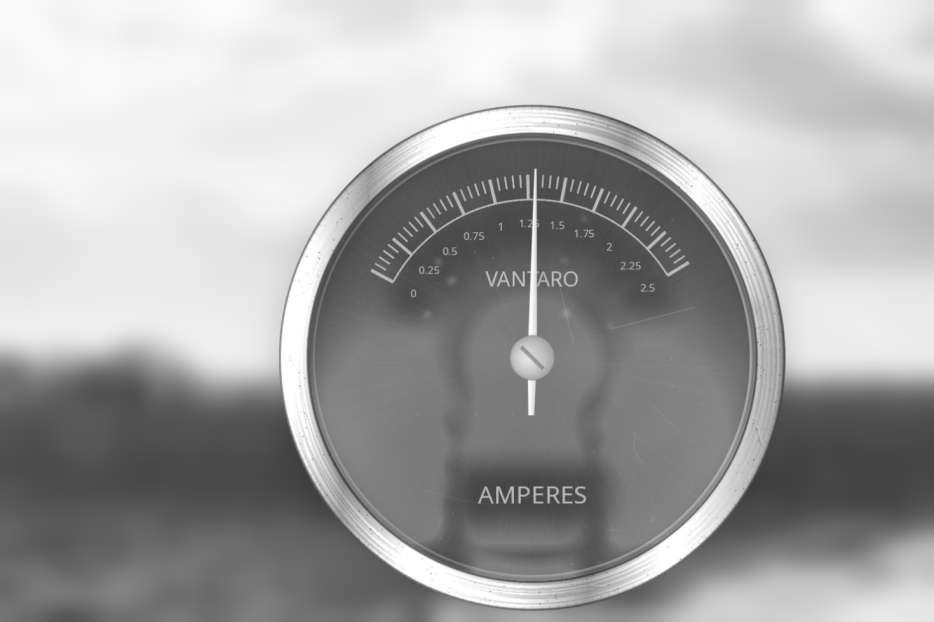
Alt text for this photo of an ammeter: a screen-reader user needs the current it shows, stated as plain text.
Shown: 1.3 A
